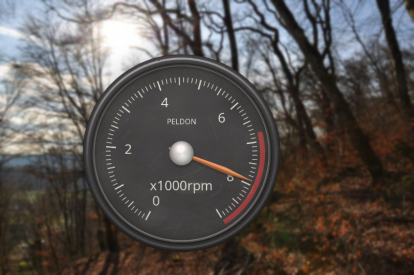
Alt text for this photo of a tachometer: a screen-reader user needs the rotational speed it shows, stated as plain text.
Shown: 7900 rpm
